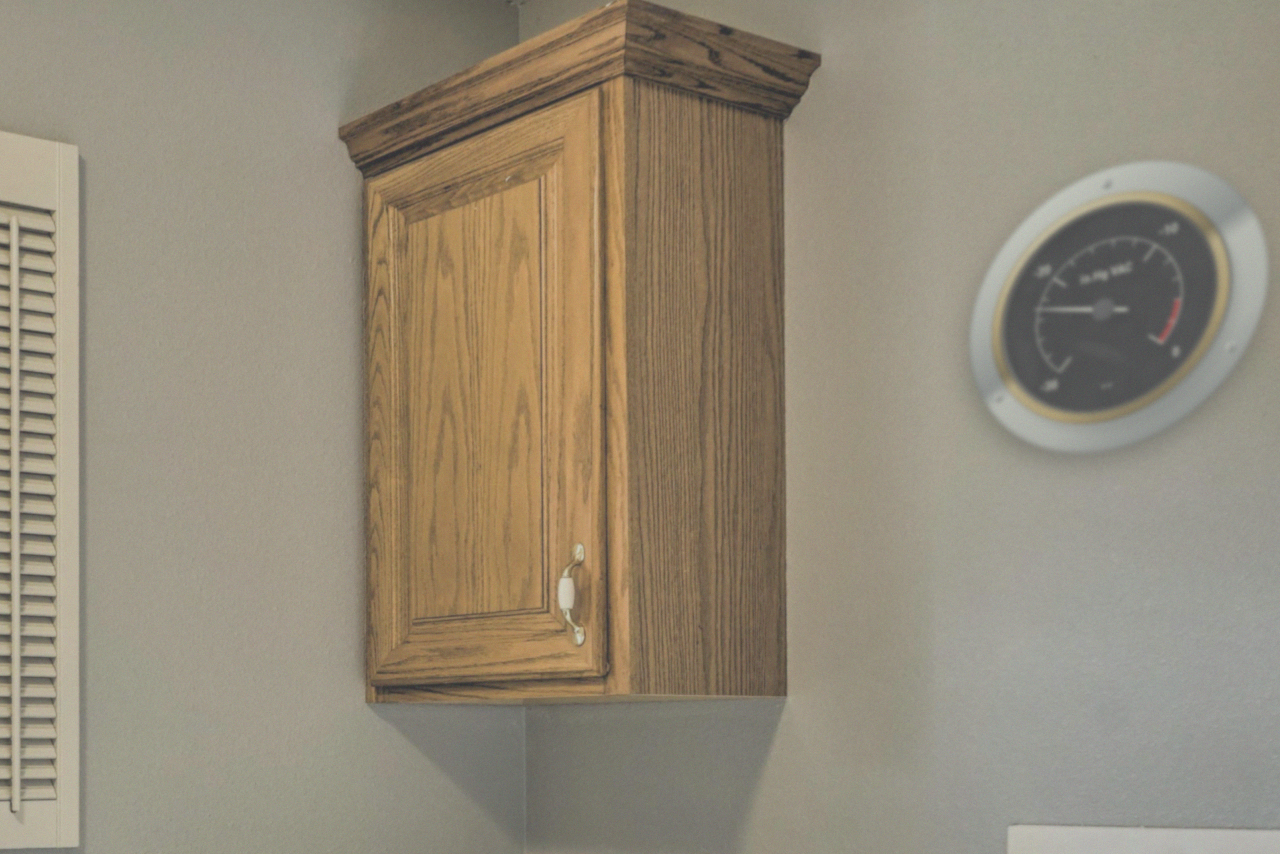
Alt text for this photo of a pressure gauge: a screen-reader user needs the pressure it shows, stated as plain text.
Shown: -23 inHg
